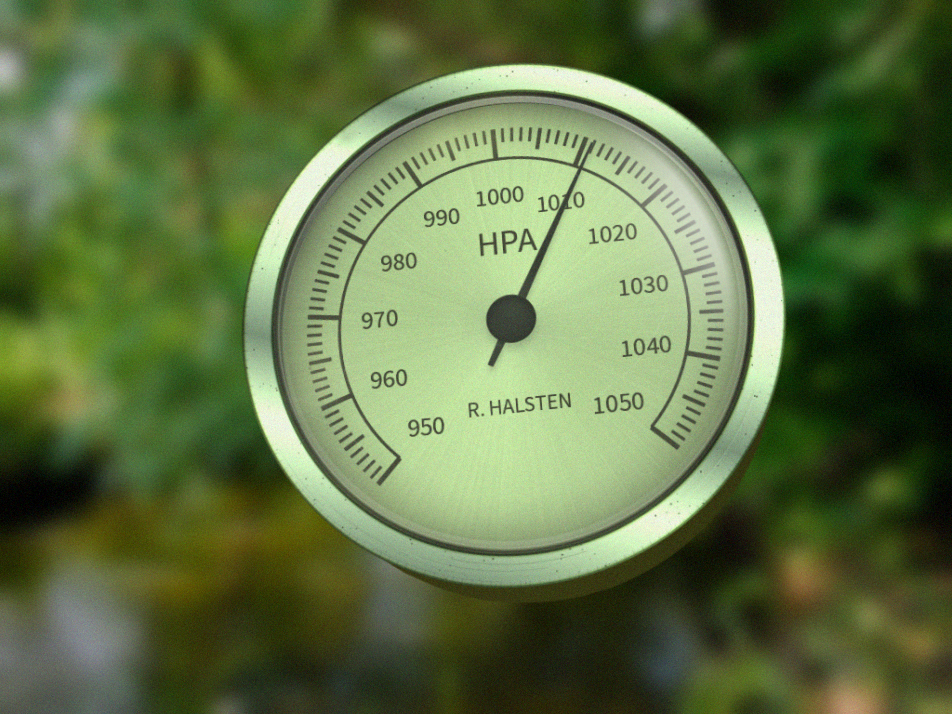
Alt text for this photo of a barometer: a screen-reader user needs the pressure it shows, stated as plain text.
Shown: 1011 hPa
